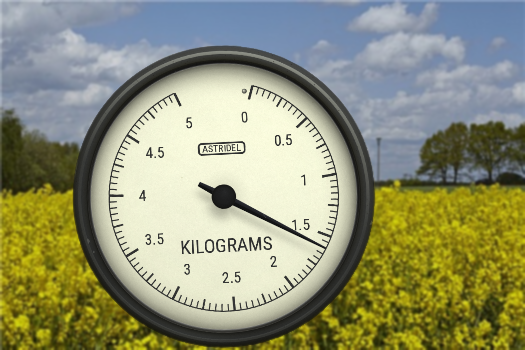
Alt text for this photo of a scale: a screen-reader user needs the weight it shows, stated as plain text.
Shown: 1.6 kg
